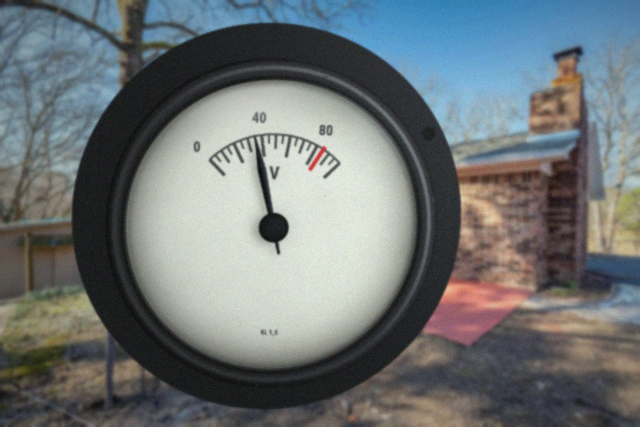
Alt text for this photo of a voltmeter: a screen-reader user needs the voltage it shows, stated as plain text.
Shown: 35 V
